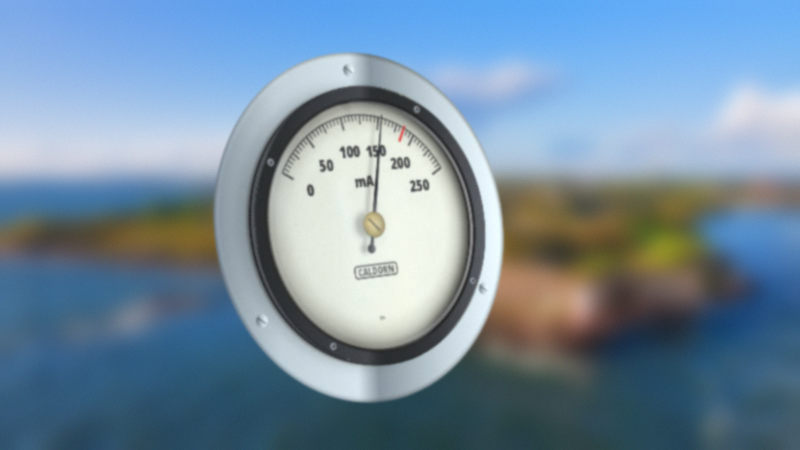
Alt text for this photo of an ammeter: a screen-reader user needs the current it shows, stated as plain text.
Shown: 150 mA
